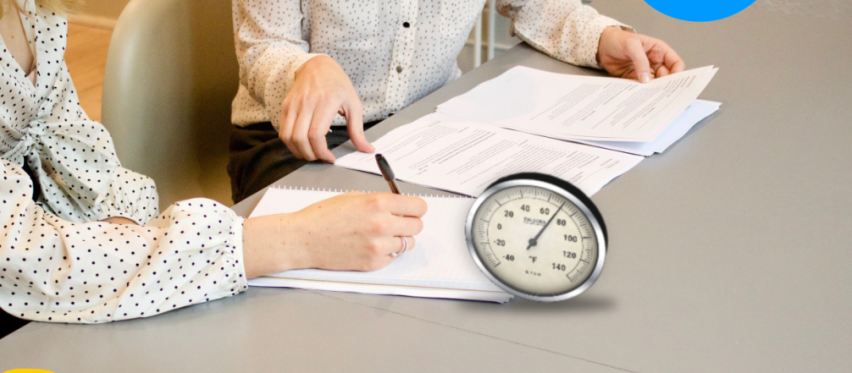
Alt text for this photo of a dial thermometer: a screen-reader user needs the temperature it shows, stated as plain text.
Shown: 70 °F
